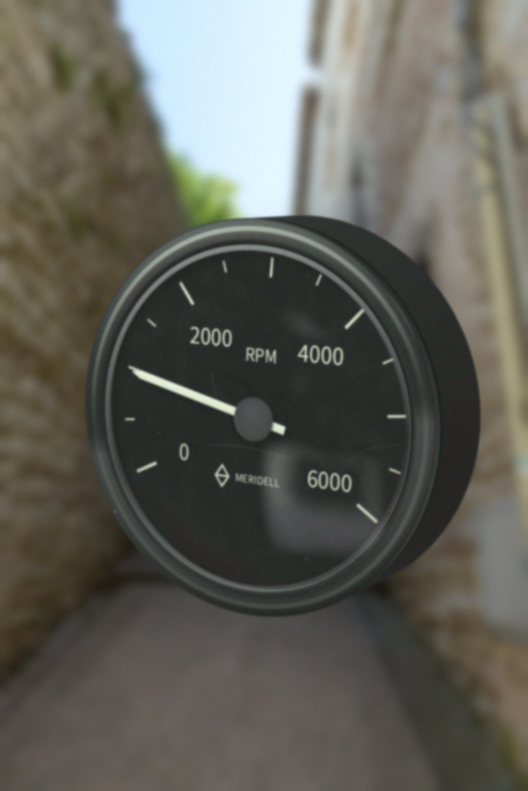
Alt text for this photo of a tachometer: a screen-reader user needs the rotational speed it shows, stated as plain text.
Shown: 1000 rpm
